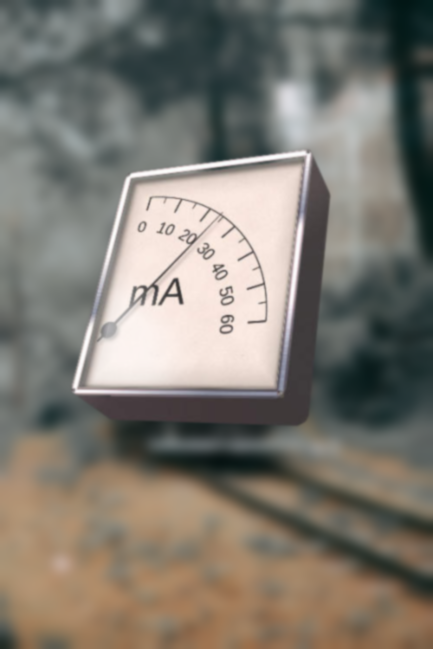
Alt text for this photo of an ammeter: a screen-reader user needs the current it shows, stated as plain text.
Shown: 25 mA
